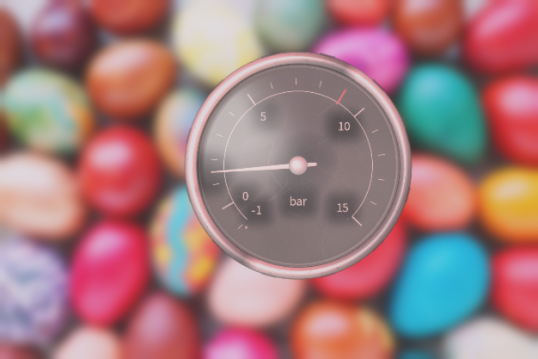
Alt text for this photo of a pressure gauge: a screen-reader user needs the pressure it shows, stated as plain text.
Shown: 1.5 bar
